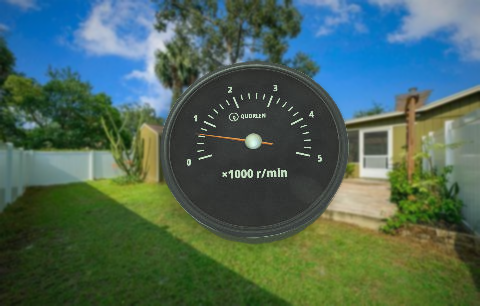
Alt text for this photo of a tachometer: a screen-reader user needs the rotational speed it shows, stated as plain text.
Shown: 600 rpm
